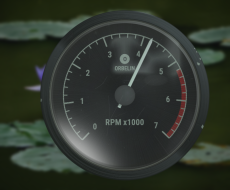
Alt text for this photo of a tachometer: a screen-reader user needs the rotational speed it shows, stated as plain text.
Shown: 4200 rpm
